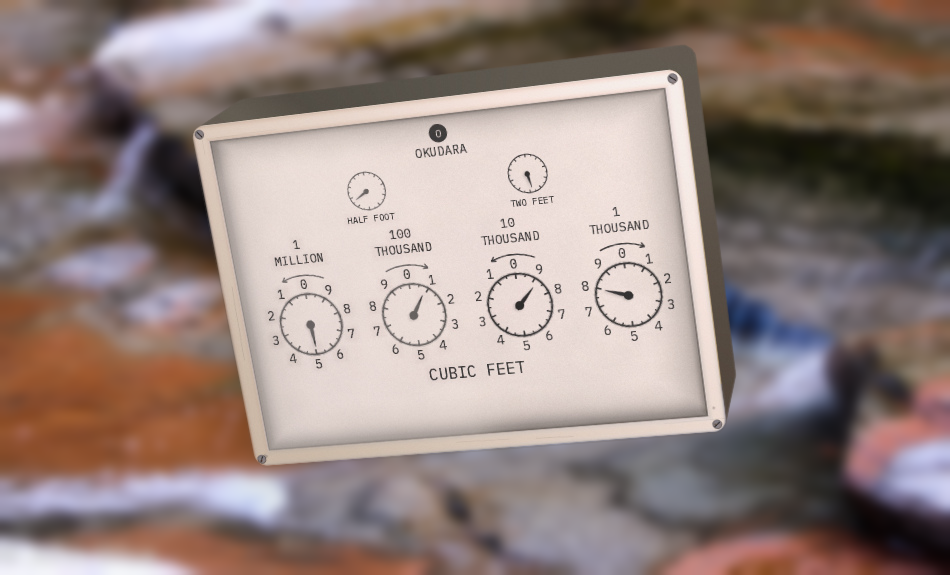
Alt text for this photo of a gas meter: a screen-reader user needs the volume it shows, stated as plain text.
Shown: 508800 ft³
